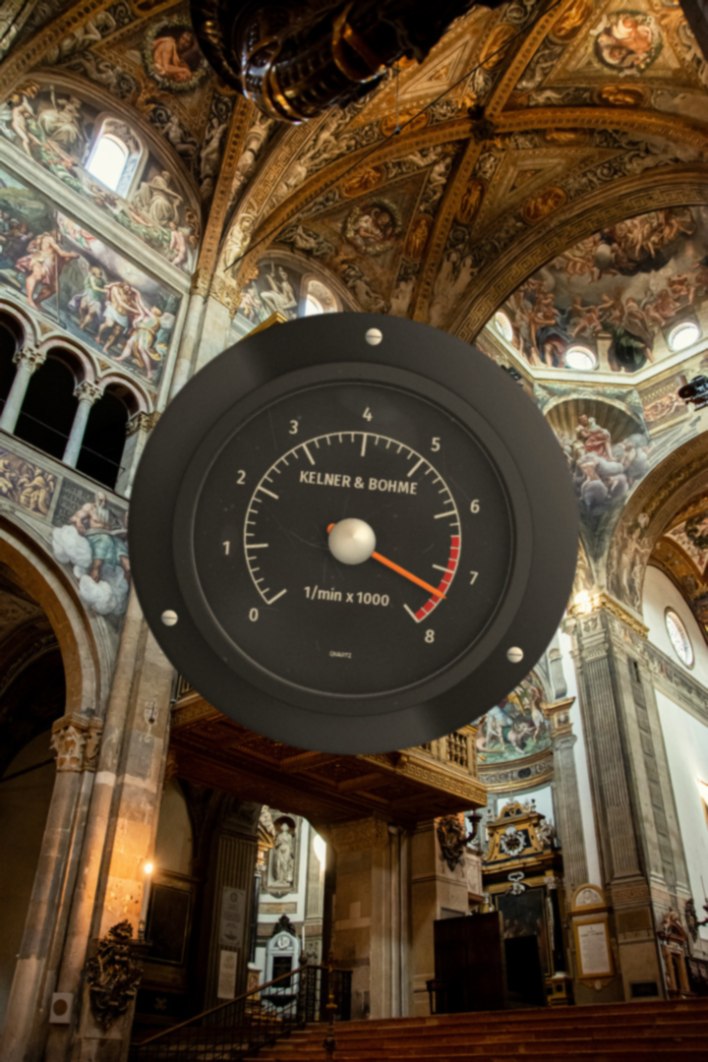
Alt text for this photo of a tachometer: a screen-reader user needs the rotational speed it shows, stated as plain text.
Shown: 7400 rpm
